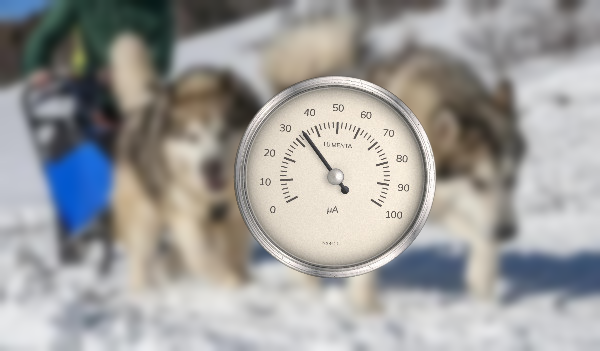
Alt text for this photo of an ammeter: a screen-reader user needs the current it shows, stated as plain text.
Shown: 34 µA
